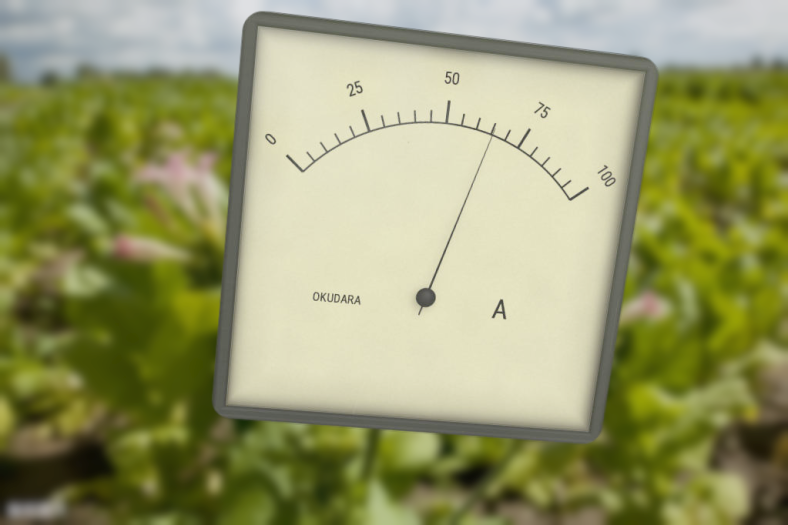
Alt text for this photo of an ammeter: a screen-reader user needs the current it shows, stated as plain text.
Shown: 65 A
